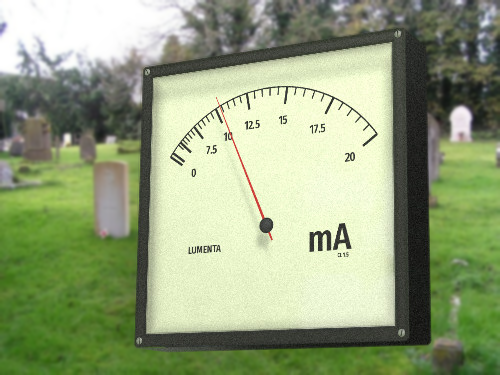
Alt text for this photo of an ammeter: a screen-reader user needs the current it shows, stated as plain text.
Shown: 10.5 mA
